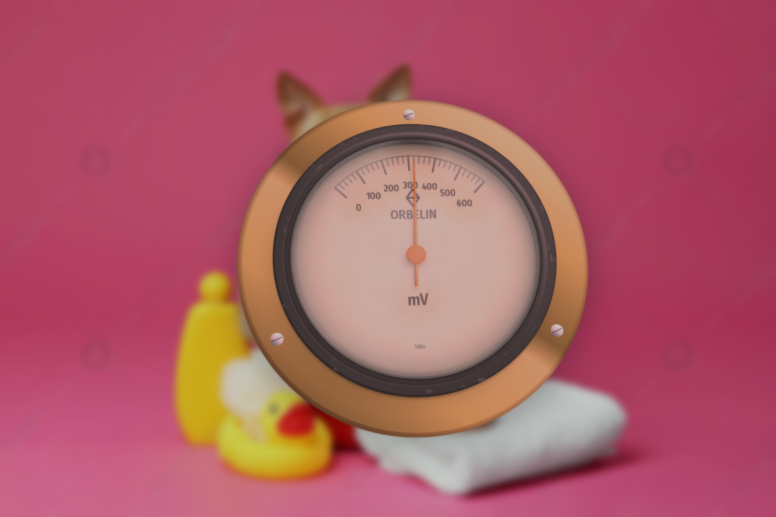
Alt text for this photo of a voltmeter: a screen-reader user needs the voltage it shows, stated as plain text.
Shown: 320 mV
